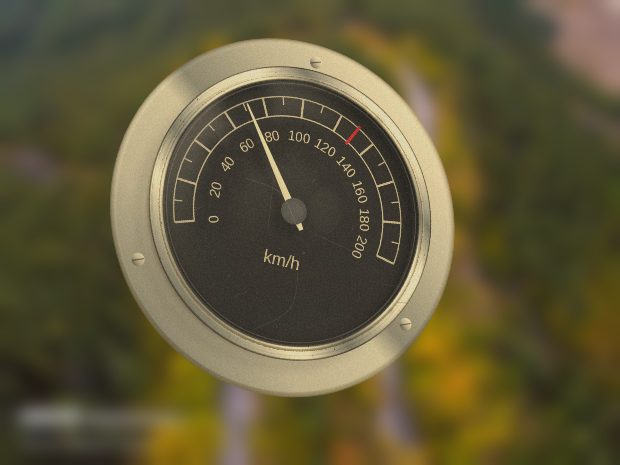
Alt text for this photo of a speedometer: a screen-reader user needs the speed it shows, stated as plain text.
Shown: 70 km/h
